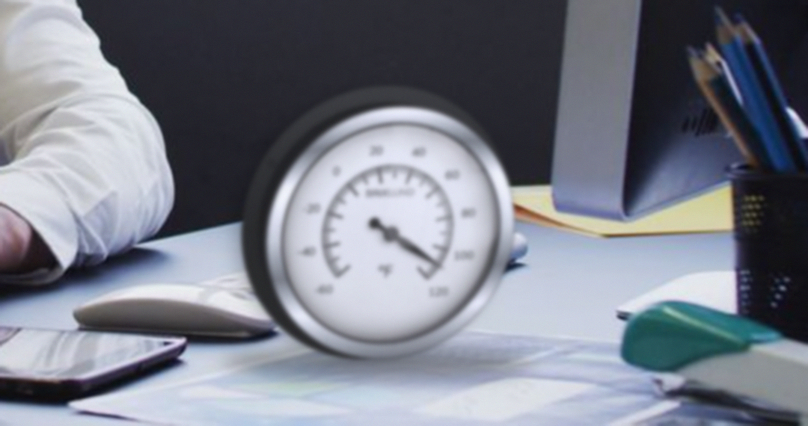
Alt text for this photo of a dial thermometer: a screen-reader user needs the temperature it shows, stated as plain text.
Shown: 110 °F
